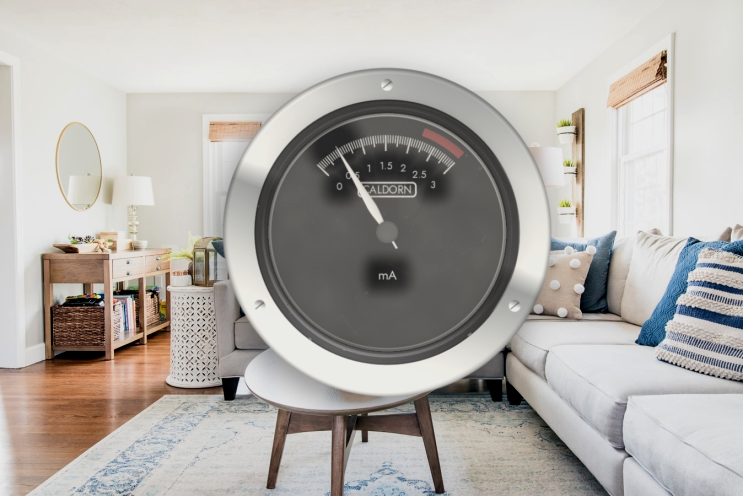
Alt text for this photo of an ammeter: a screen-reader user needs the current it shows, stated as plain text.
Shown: 0.5 mA
